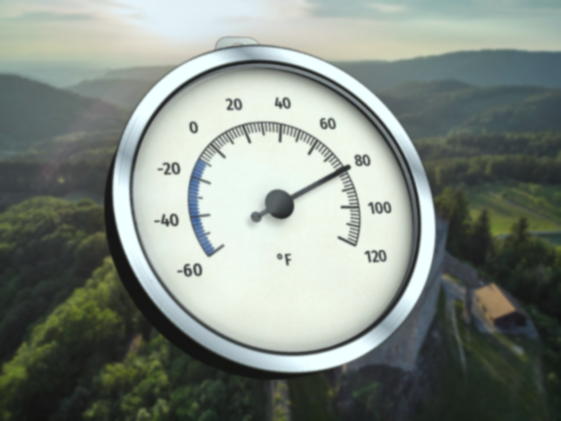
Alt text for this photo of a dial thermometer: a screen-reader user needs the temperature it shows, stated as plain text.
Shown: 80 °F
